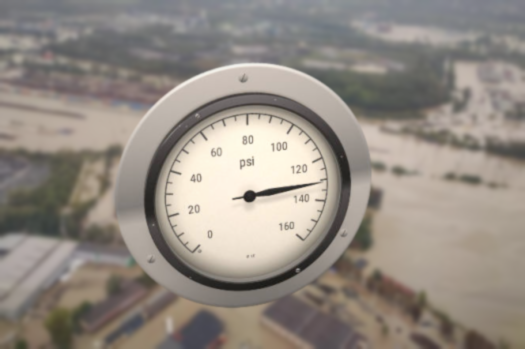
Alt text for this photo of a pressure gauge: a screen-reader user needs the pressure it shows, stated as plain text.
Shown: 130 psi
